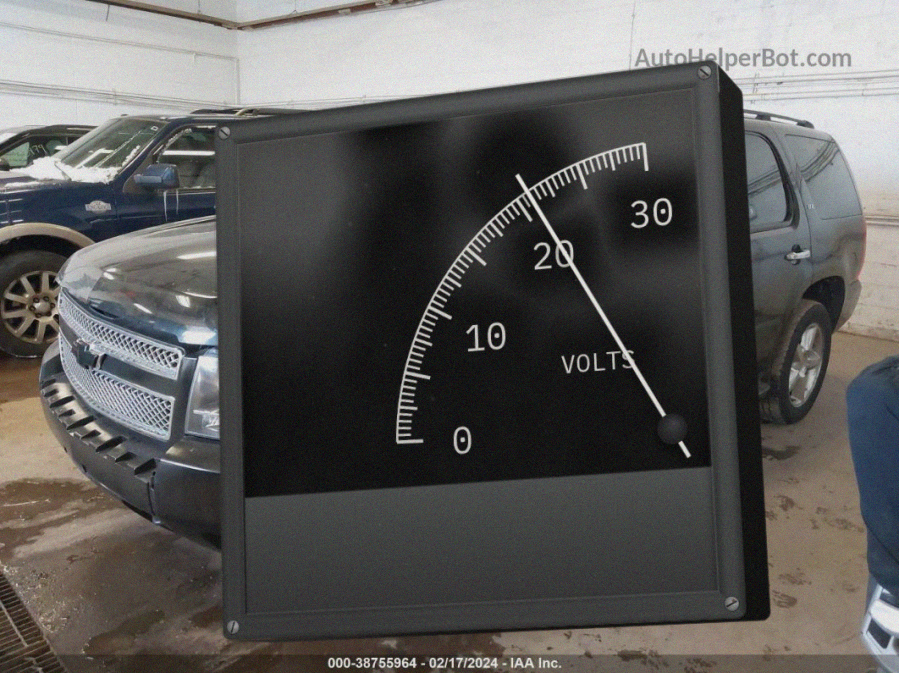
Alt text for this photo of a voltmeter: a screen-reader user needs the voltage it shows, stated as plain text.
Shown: 21 V
